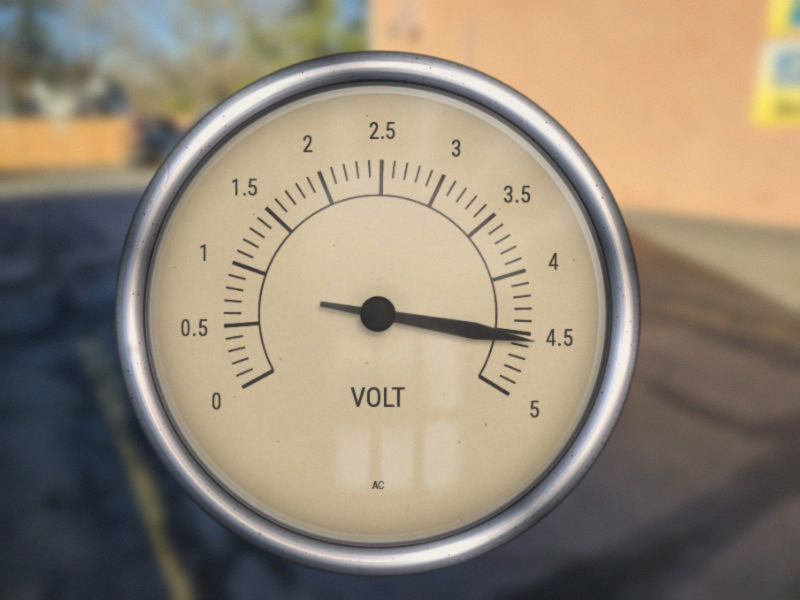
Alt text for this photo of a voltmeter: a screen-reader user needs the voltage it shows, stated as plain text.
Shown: 4.55 V
